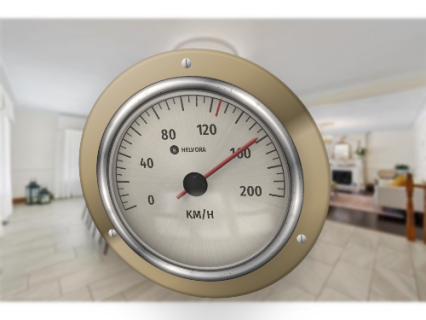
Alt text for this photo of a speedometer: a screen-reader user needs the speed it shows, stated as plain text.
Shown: 157.5 km/h
